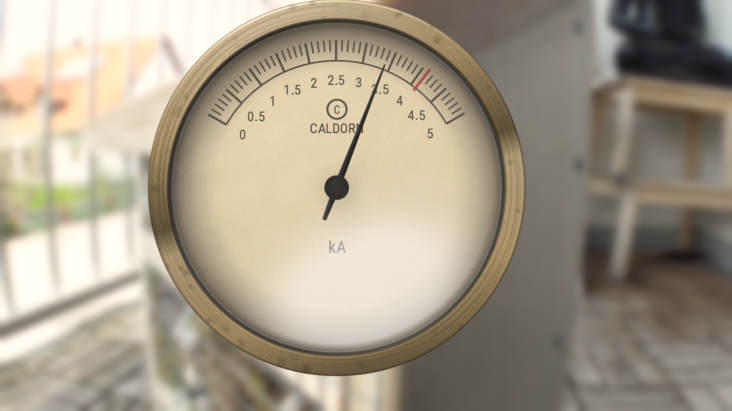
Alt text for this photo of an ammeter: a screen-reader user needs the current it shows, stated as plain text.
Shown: 3.4 kA
